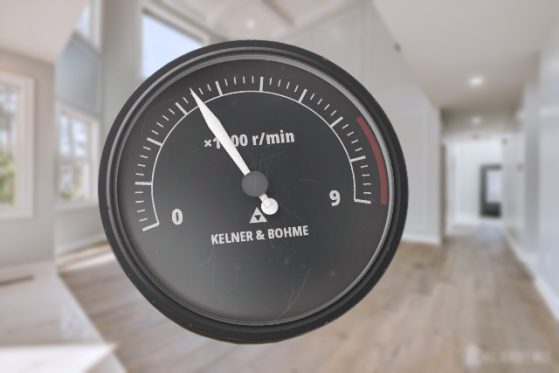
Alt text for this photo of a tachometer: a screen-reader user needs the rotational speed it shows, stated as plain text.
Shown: 3400 rpm
